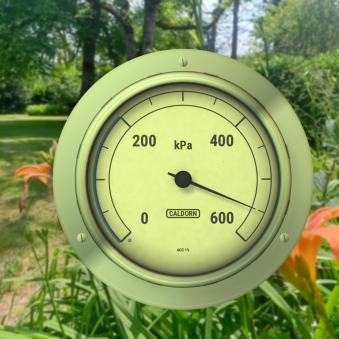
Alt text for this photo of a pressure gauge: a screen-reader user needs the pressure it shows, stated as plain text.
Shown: 550 kPa
